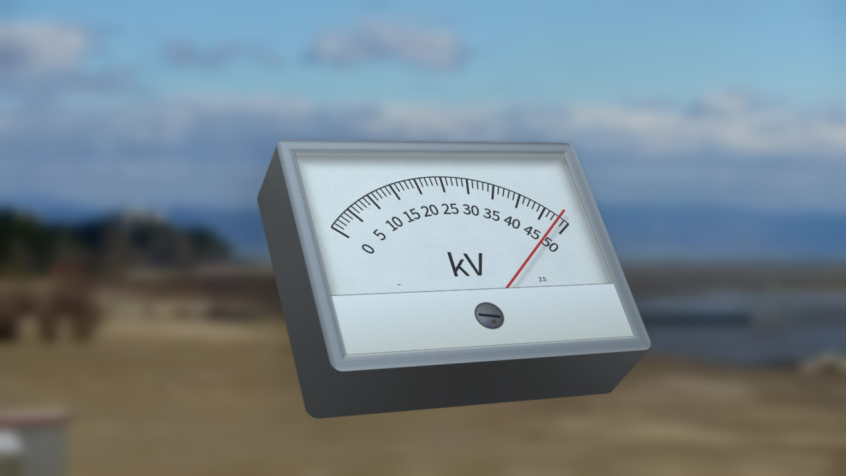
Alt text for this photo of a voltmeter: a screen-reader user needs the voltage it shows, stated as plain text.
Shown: 48 kV
